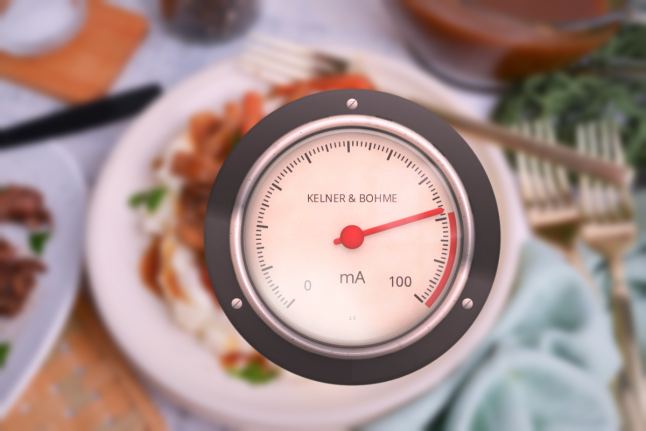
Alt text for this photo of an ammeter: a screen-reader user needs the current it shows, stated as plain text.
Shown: 78 mA
